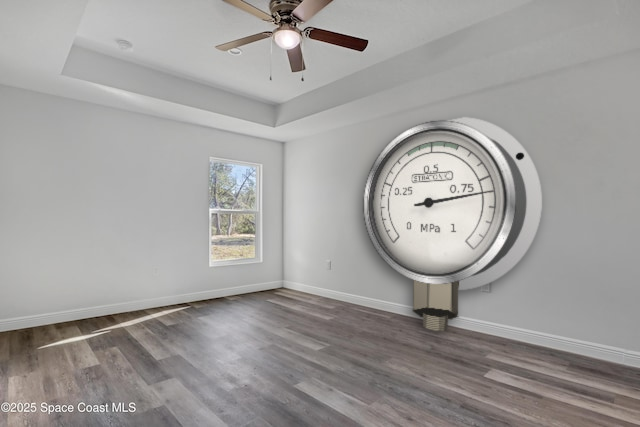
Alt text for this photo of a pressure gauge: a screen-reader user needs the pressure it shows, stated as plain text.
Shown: 0.8 MPa
